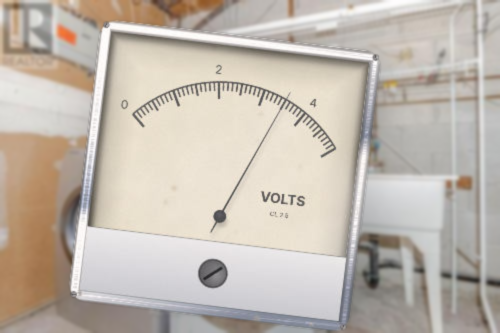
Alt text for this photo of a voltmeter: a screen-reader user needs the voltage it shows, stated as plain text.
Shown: 3.5 V
